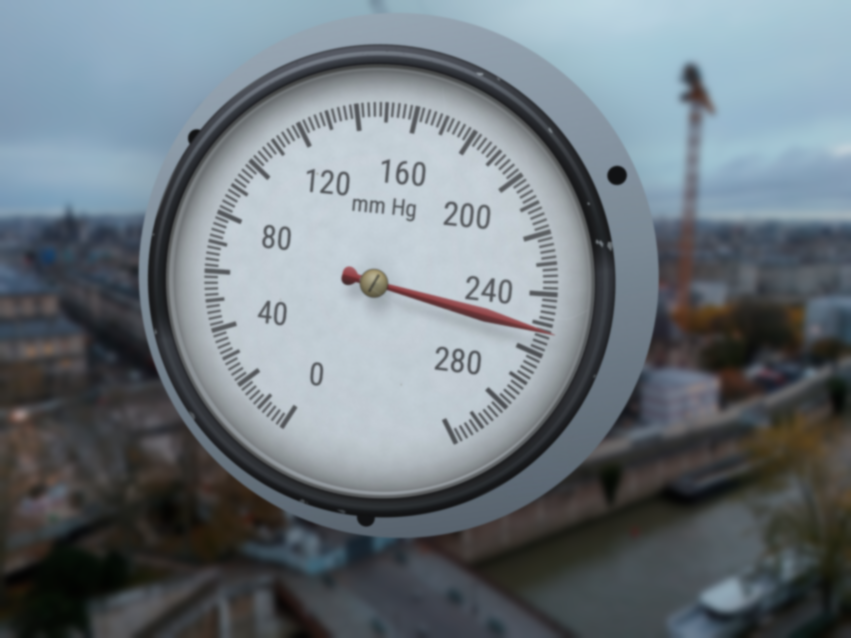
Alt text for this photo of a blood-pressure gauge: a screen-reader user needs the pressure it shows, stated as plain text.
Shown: 252 mmHg
